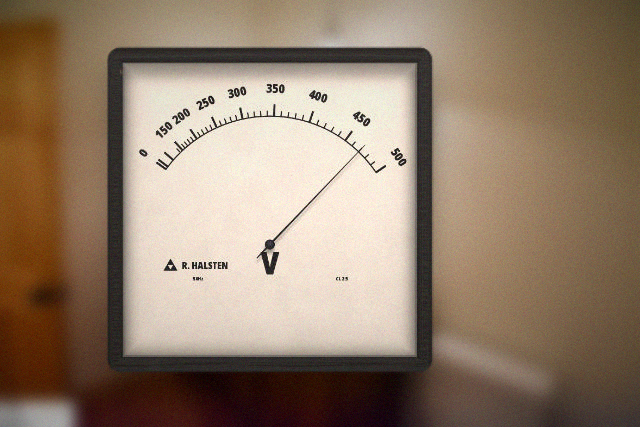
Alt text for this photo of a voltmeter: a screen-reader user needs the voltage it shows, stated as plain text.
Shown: 470 V
